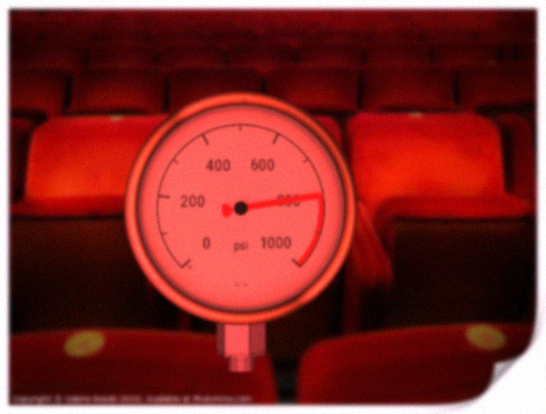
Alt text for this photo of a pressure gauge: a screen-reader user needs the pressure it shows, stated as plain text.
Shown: 800 psi
